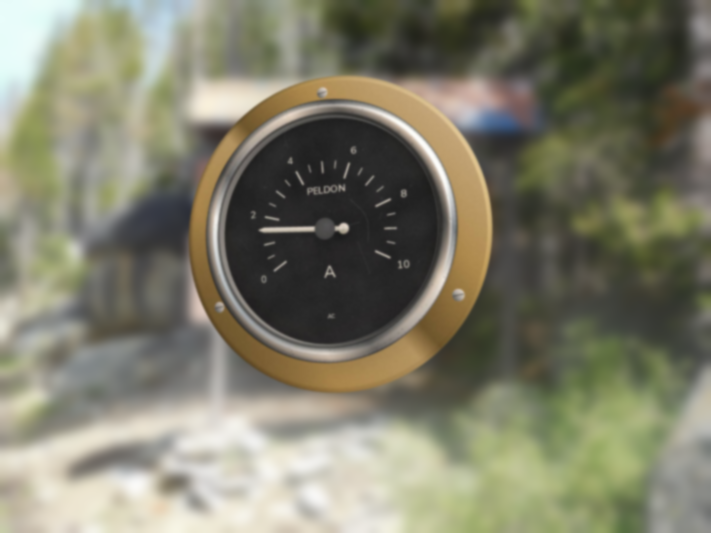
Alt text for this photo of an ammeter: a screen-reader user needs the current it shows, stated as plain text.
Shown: 1.5 A
